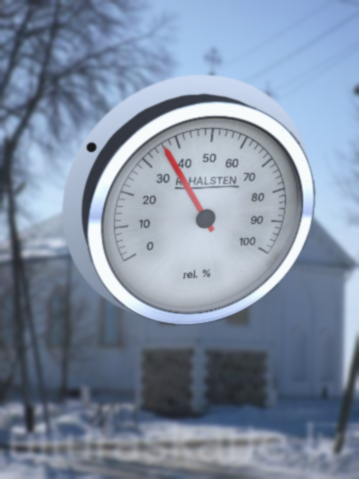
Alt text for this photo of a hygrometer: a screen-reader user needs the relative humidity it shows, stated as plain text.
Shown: 36 %
